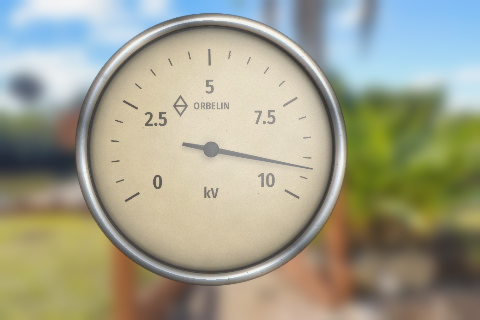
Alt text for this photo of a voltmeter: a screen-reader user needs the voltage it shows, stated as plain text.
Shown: 9.25 kV
